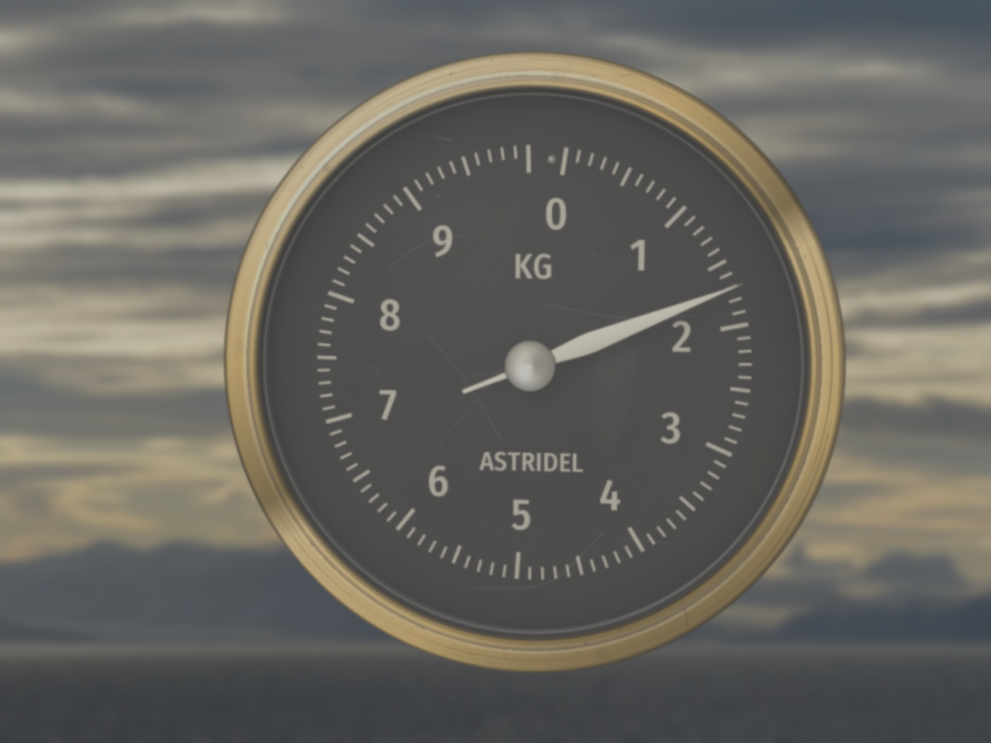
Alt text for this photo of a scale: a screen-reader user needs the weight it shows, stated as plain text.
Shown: 1.7 kg
